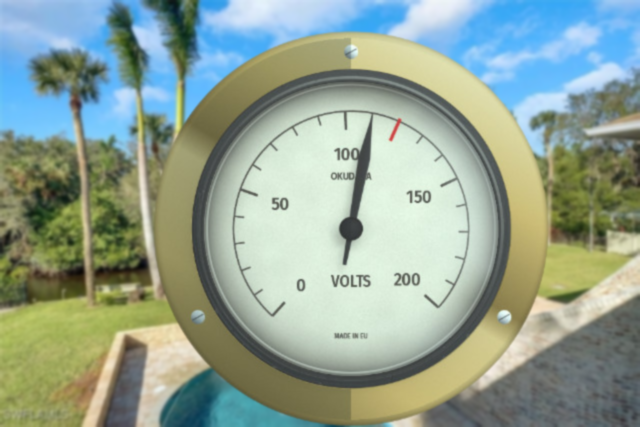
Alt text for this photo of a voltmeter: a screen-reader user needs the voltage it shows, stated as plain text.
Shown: 110 V
